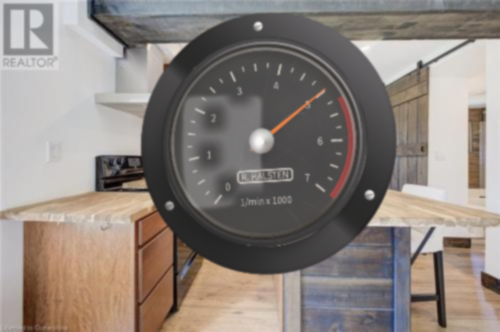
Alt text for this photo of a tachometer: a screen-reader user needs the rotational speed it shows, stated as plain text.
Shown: 5000 rpm
